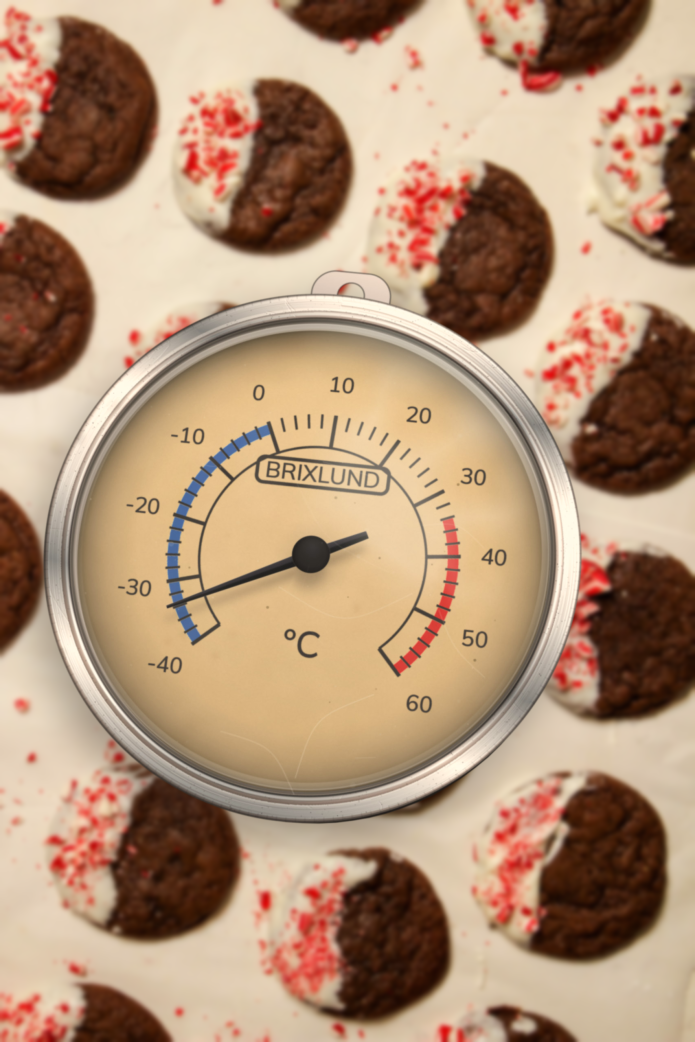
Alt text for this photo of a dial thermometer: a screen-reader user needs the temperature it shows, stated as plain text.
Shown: -34 °C
